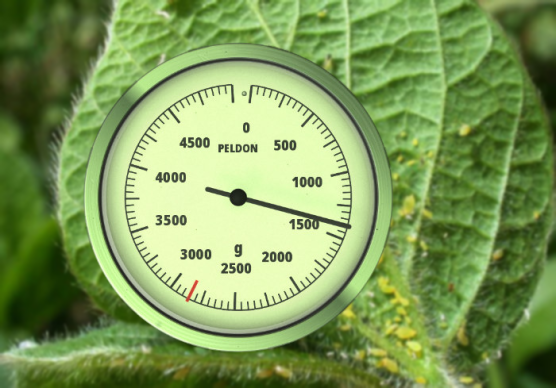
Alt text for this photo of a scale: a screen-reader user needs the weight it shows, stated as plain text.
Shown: 1400 g
